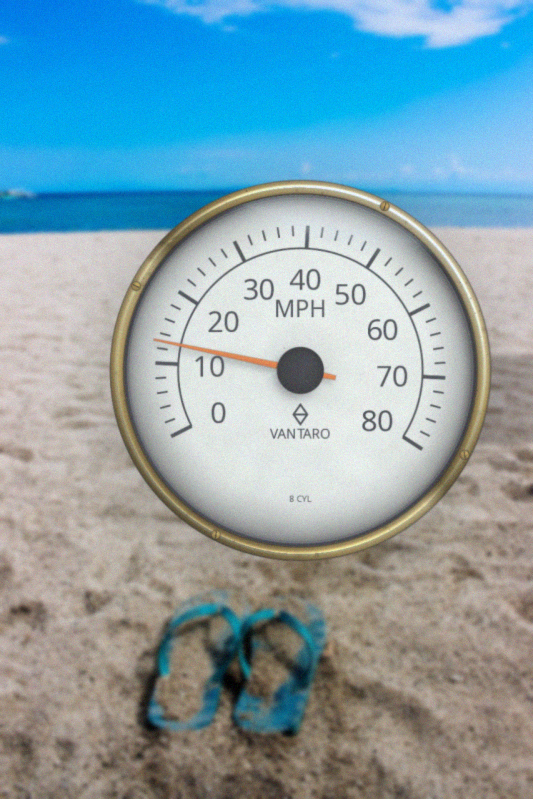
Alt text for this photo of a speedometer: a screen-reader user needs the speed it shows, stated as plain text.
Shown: 13 mph
